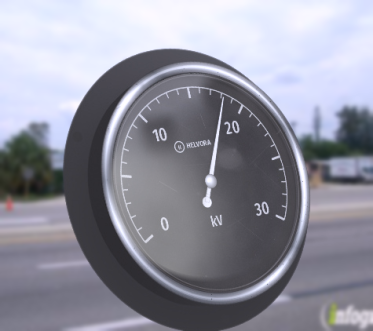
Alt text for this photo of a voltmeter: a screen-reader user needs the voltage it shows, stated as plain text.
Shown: 18 kV
